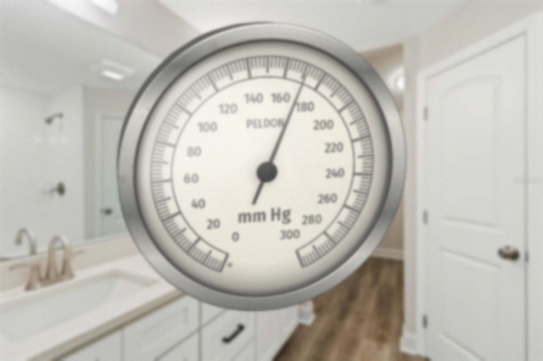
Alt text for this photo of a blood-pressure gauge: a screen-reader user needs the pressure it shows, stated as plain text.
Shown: 170 mmHg
